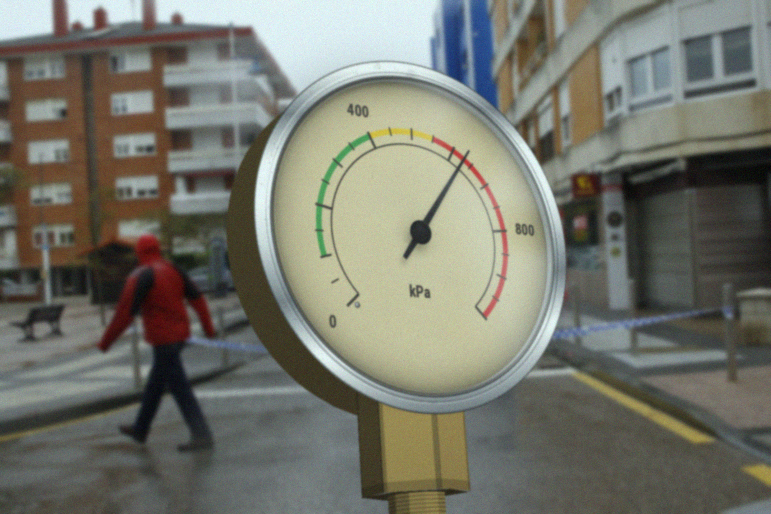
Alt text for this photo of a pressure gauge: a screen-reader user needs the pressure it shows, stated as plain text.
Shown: 625 kPa
